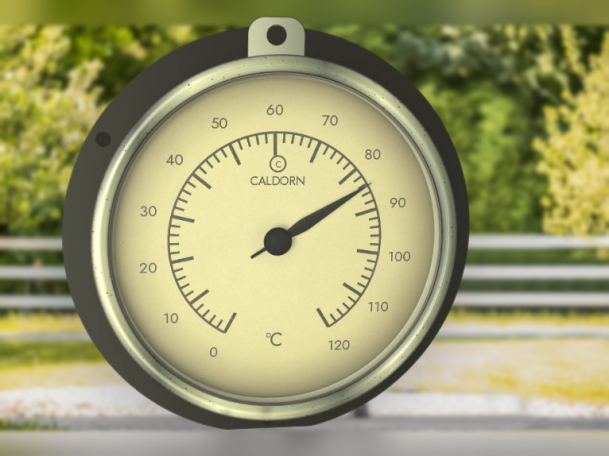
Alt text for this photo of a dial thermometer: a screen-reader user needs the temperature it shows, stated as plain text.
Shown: 84 °C
